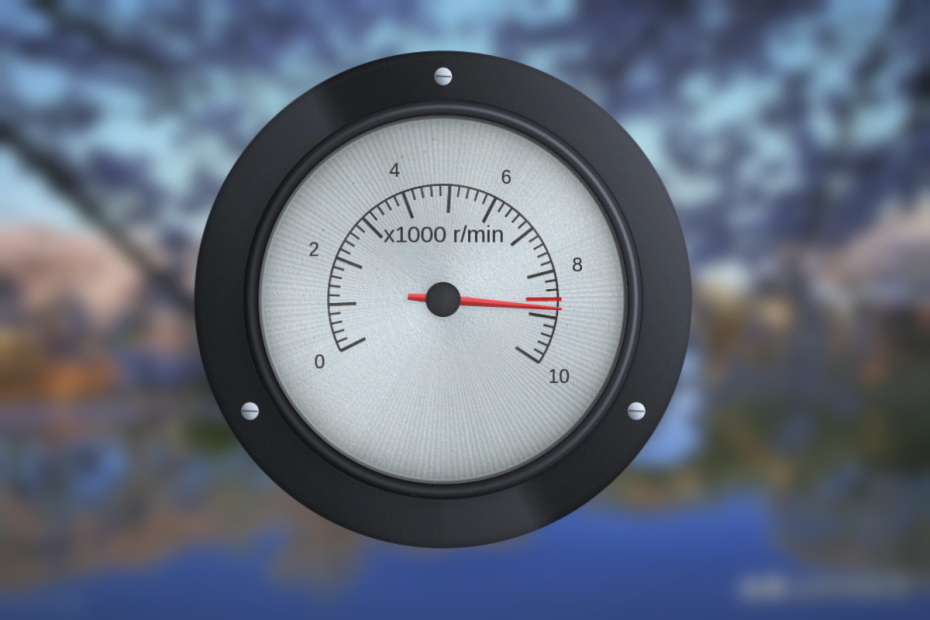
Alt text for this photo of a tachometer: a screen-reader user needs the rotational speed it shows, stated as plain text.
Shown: 8800 rpm
